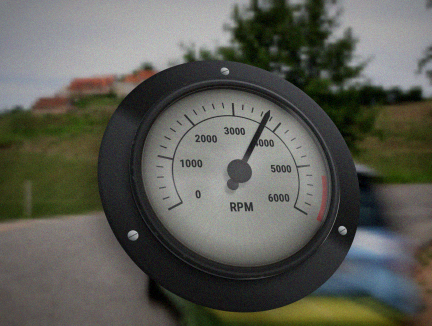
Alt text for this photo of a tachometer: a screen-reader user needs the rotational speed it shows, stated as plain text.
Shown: 3700 rpm
